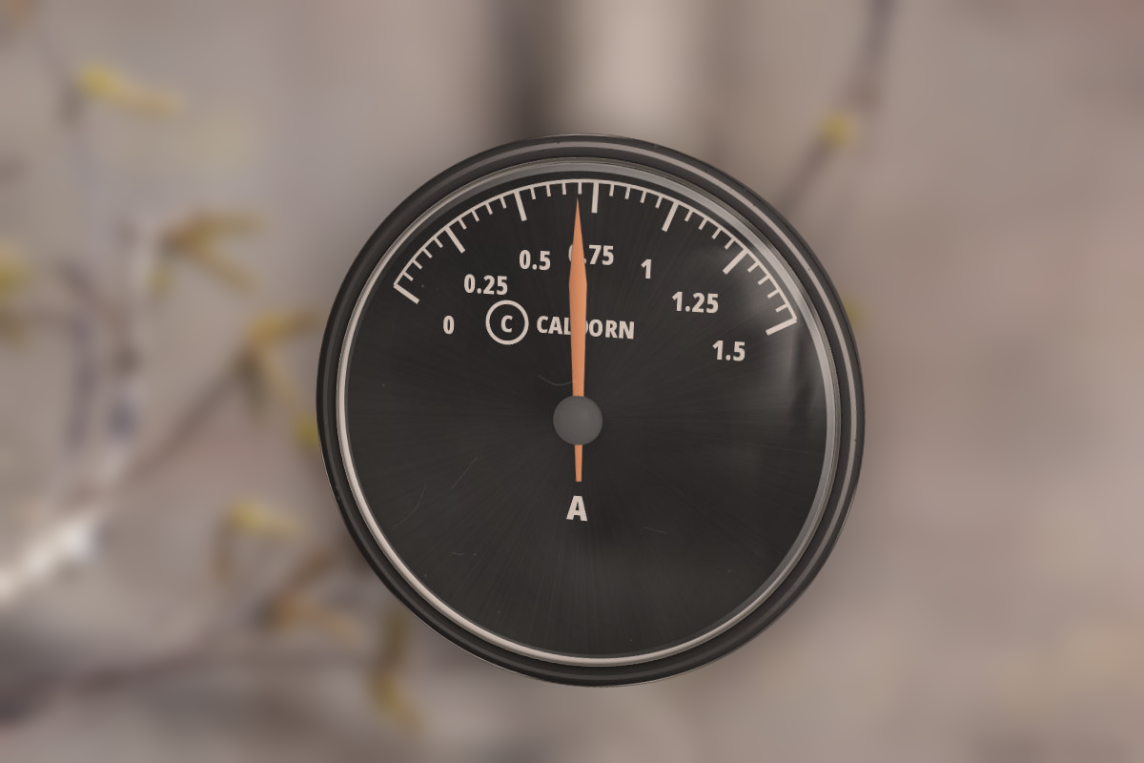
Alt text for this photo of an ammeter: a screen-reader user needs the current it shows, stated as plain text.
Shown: 0.7 A
